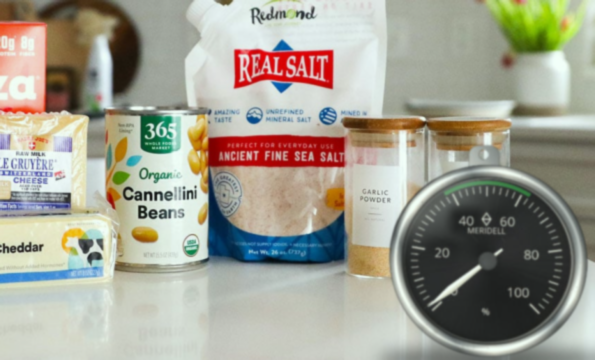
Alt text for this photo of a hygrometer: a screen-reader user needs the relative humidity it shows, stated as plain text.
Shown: 2 %
